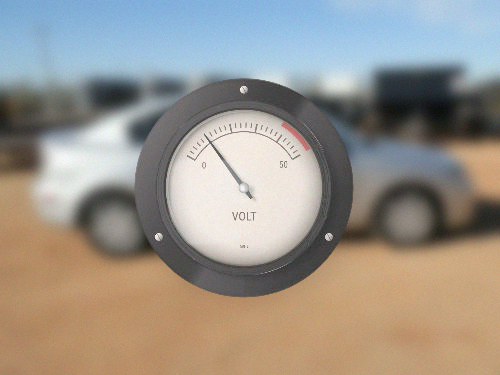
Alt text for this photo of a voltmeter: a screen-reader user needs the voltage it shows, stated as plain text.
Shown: 10 V
